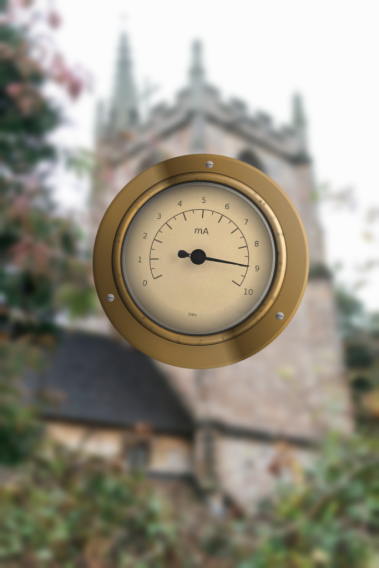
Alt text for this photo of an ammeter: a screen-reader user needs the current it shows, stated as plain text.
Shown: 9 mA
